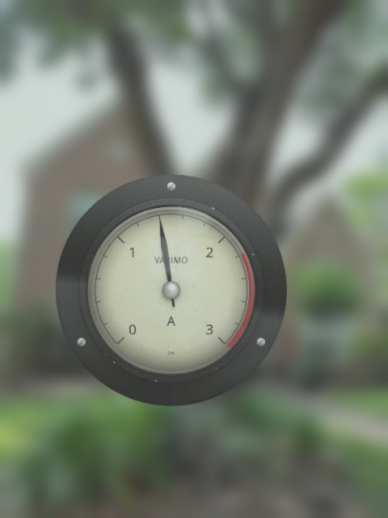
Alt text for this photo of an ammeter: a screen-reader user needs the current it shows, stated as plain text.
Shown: 1.4 A
